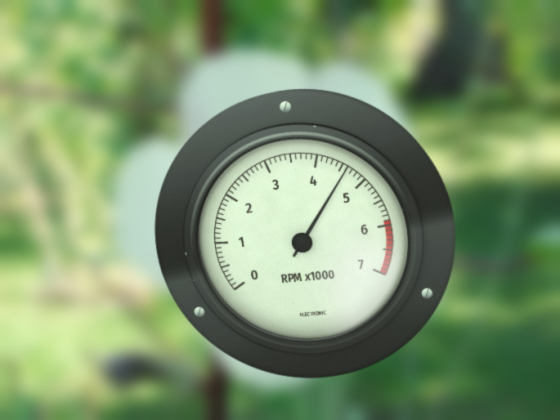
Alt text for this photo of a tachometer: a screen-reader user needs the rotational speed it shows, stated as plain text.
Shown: 4600 rpm
